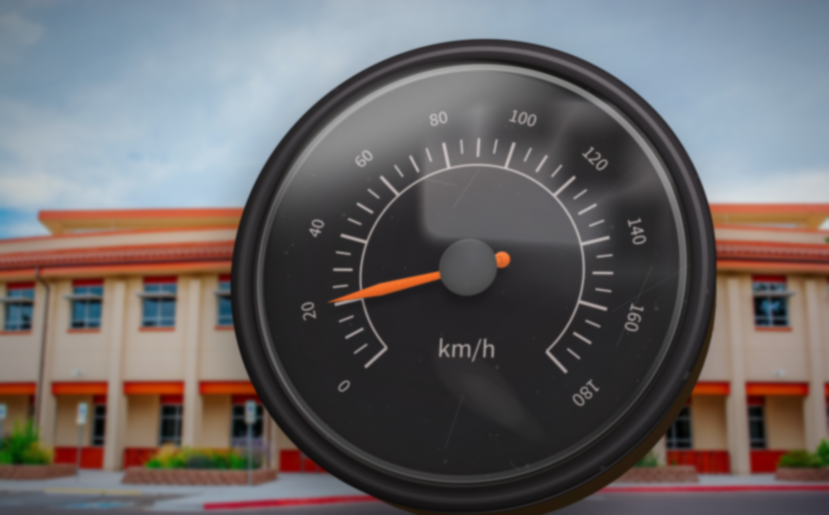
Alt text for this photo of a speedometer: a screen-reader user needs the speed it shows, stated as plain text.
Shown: 20 km/h
